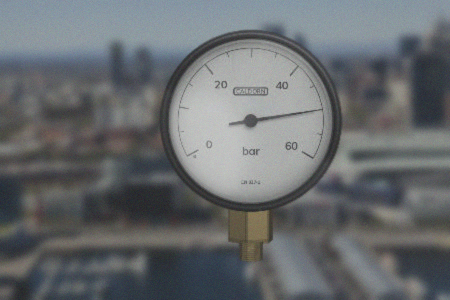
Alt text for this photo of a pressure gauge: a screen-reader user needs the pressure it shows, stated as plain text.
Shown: 50 bar
